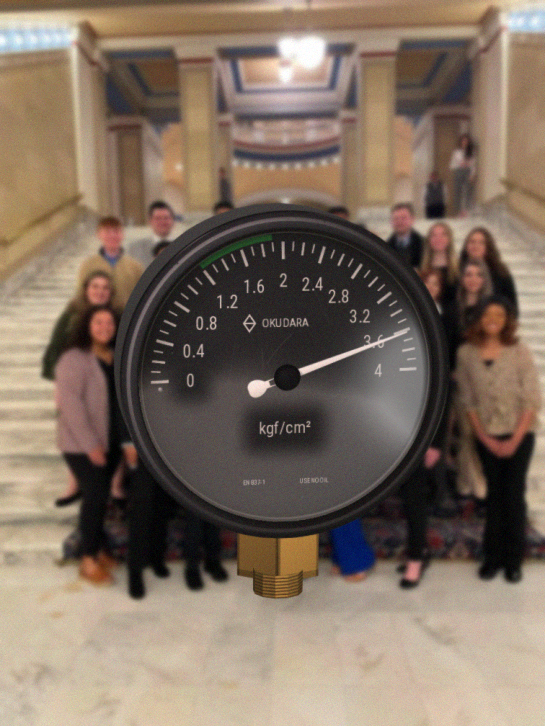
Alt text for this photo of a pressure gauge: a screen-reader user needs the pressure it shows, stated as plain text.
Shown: 3.6 kg/cm²
